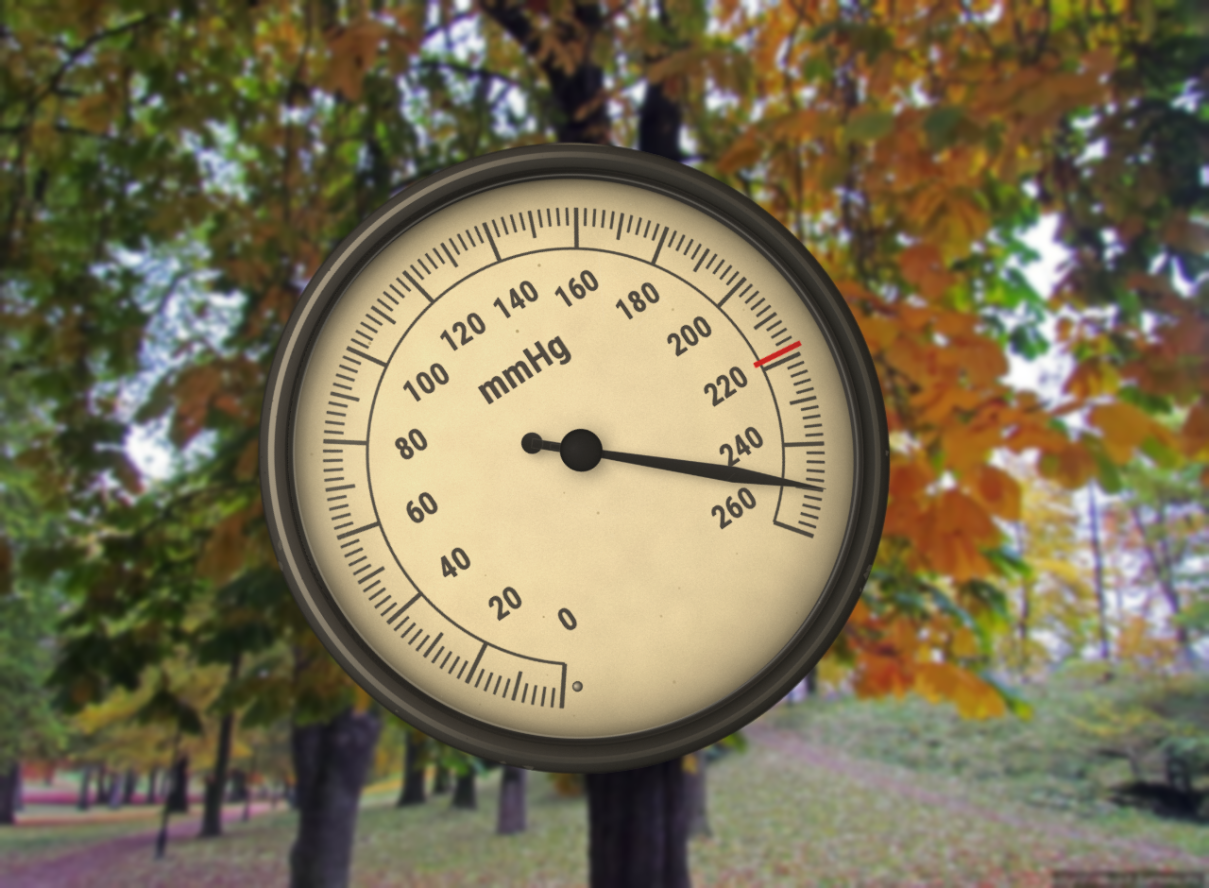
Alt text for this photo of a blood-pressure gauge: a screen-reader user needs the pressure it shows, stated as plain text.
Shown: 250 mmHg
